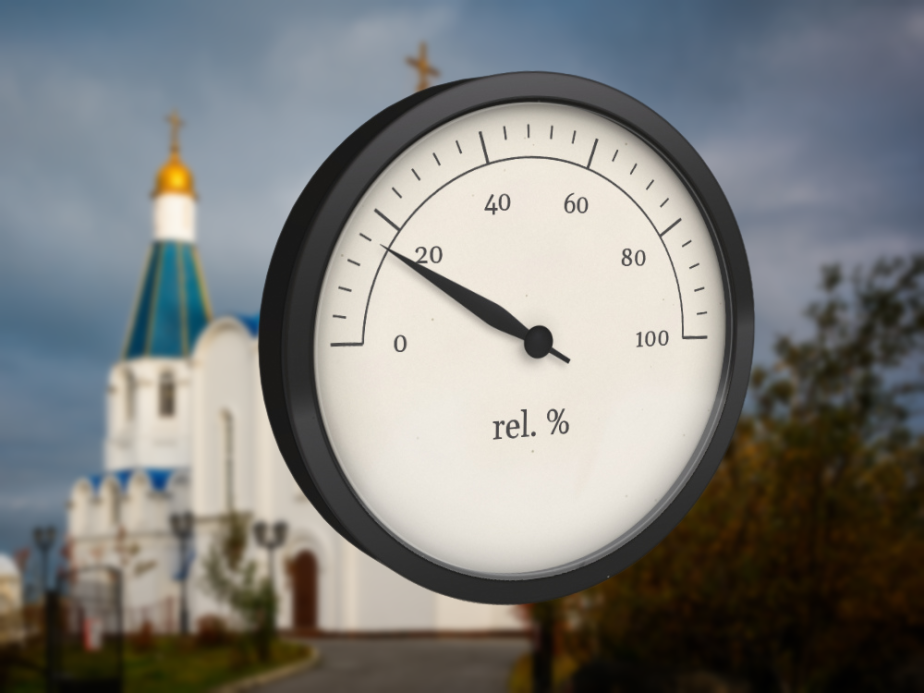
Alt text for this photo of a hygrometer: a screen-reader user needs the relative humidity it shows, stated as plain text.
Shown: 16 %
